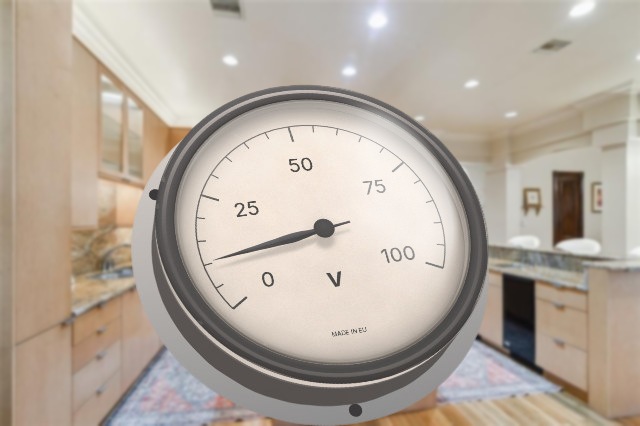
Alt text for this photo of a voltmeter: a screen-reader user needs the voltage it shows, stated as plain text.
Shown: 10 V
